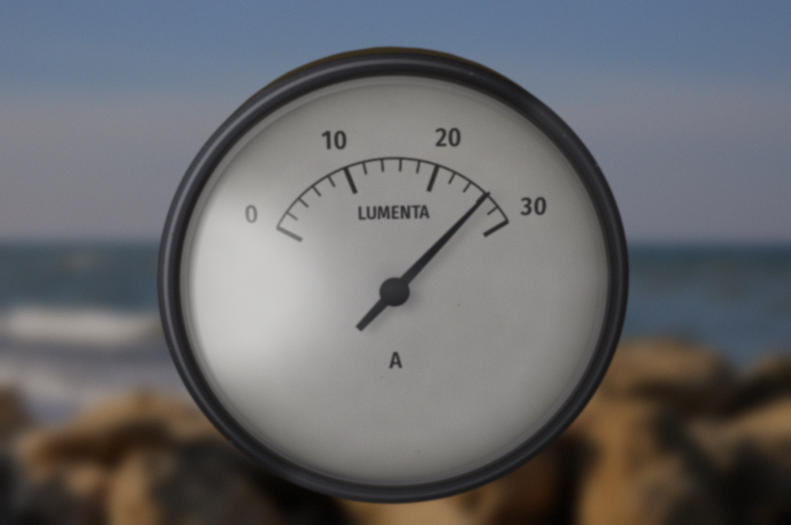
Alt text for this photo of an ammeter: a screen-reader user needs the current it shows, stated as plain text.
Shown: 26 A
